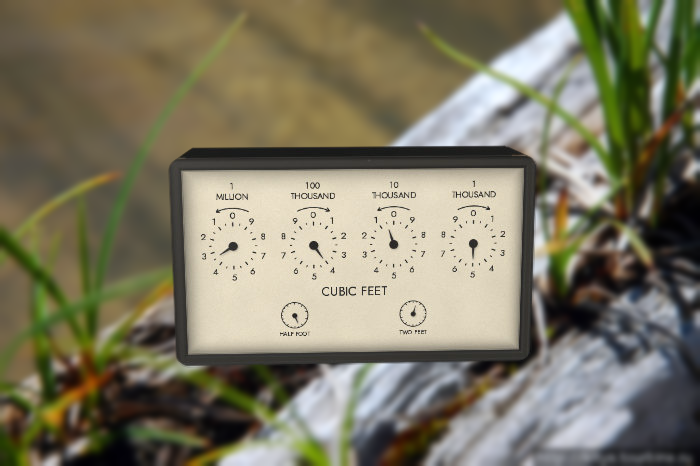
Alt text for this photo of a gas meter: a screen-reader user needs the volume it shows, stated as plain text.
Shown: 340500 ft³
